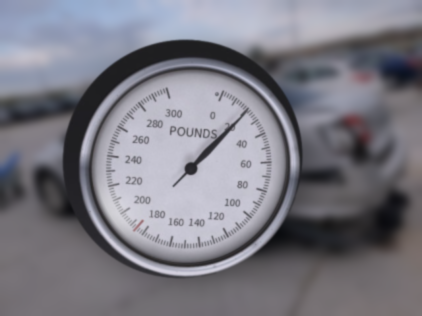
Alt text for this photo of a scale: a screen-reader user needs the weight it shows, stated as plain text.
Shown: 20 lb
